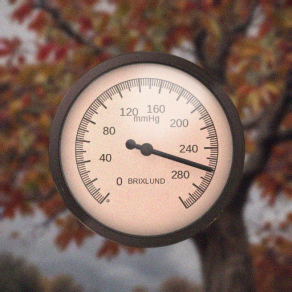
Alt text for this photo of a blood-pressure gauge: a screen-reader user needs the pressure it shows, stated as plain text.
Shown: 260 mmHg
